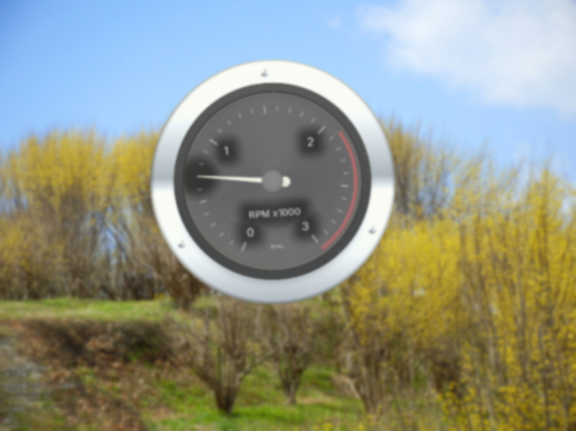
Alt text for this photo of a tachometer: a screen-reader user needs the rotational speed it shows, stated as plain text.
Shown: 700 rpm
